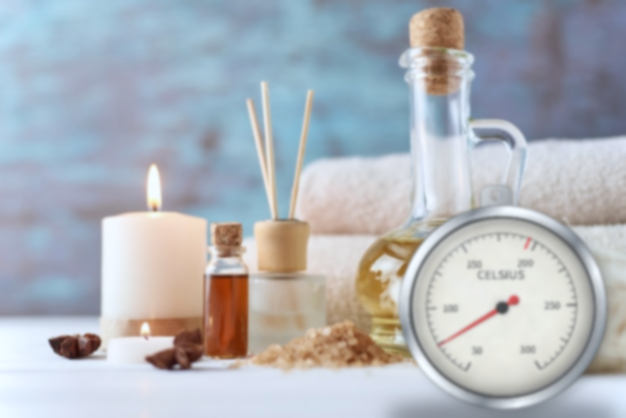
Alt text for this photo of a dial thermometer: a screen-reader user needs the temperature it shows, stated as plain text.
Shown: 75 °C
